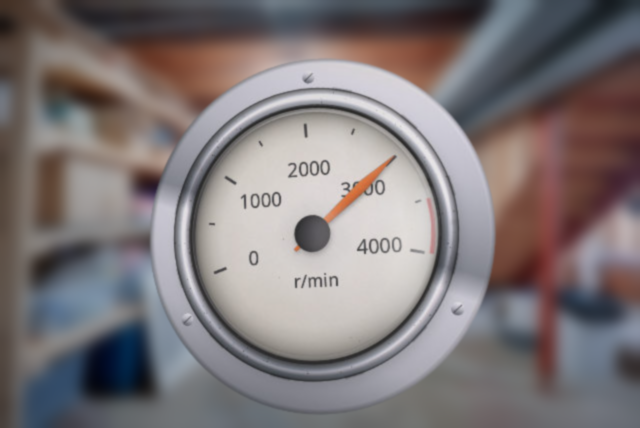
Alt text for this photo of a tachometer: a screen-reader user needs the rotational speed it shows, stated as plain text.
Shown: 3000 rpm
